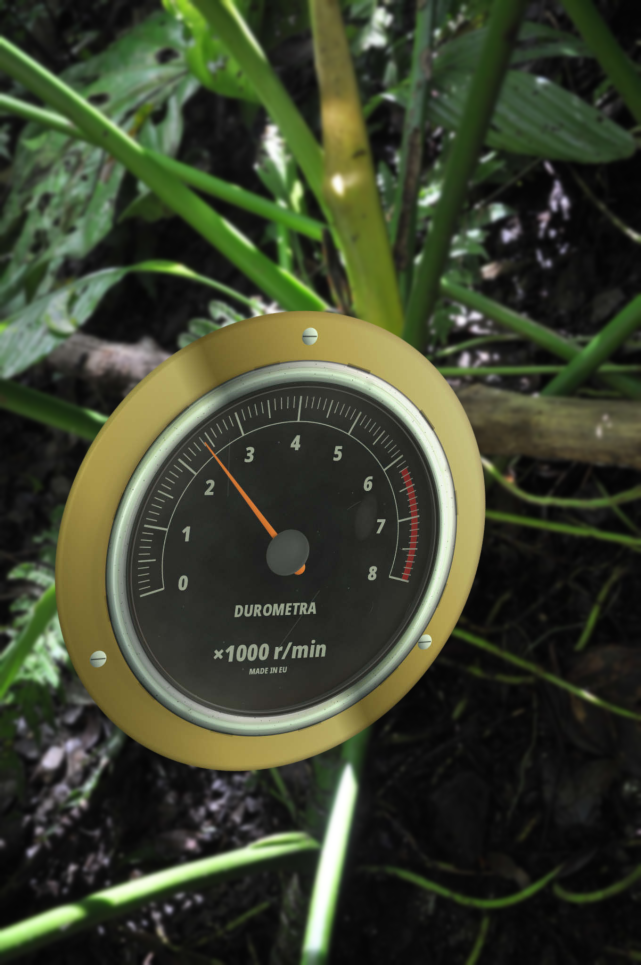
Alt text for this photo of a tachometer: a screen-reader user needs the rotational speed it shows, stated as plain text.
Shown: 2400 rpm
